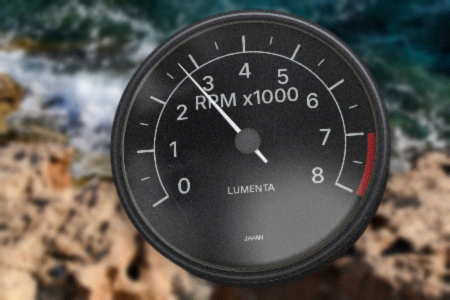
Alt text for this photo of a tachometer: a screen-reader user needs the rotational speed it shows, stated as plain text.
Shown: 2750 rpm
